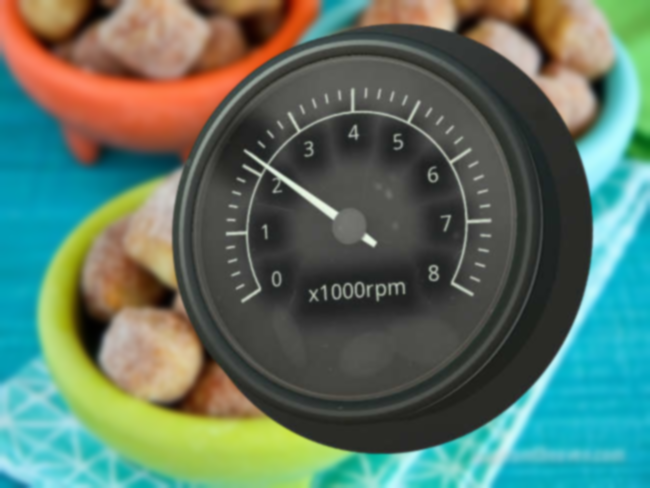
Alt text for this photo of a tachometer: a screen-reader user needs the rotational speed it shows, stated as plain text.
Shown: 2200 rpm
